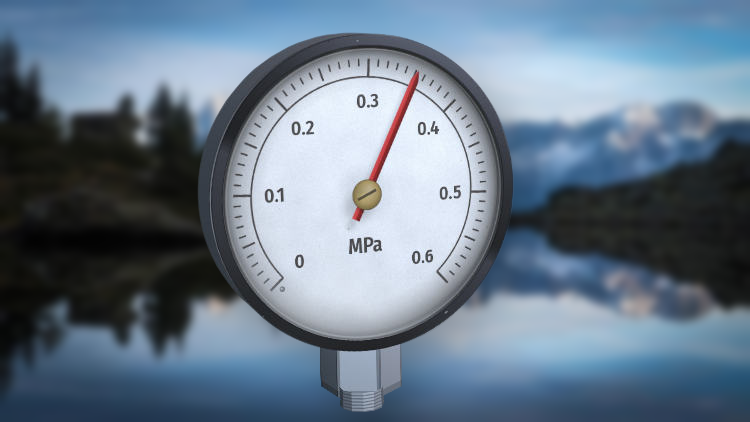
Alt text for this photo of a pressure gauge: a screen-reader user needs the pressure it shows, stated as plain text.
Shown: 0.35 MPa
